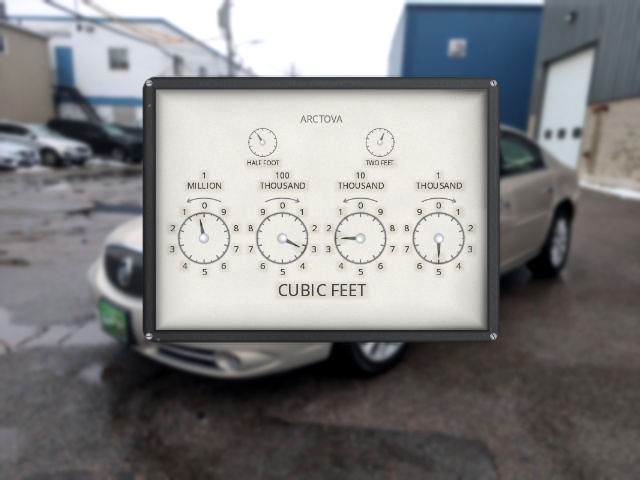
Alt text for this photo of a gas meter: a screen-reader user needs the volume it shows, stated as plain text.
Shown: 32500 ft³
